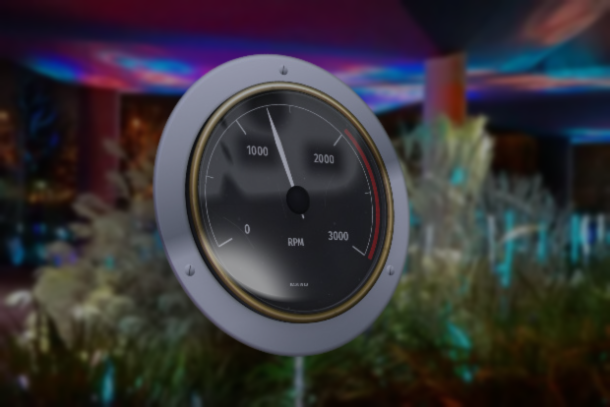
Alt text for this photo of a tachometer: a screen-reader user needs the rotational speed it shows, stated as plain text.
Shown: 1250 rpm
